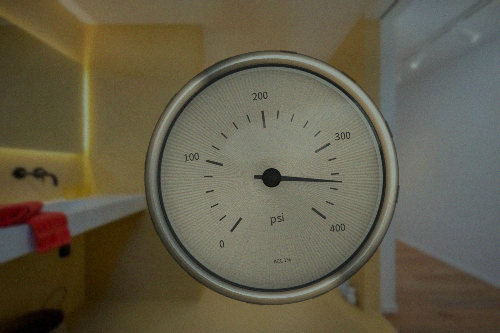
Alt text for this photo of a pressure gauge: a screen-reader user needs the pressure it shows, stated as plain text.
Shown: 350 psi
